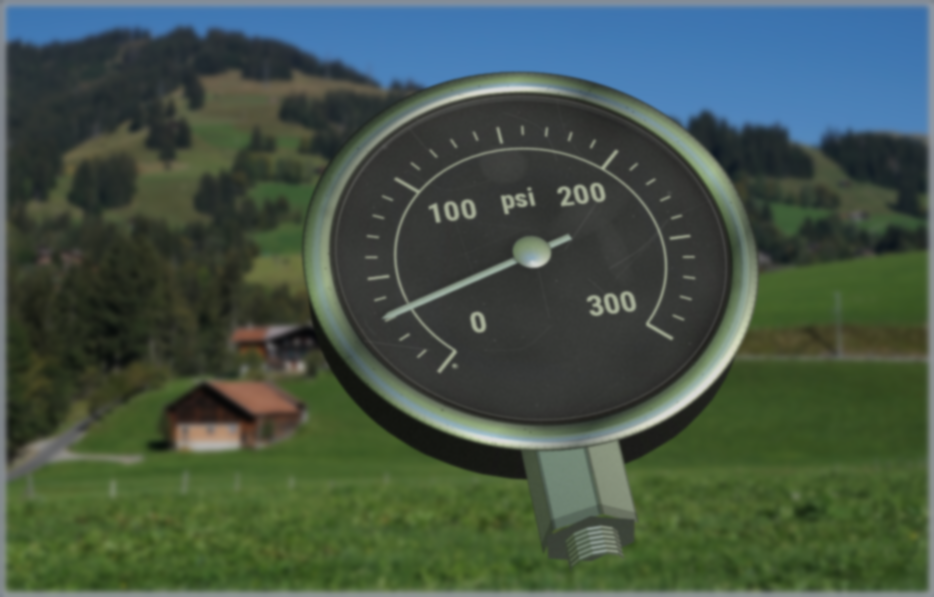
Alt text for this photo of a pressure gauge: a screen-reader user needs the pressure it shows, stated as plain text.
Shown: 30 psi
